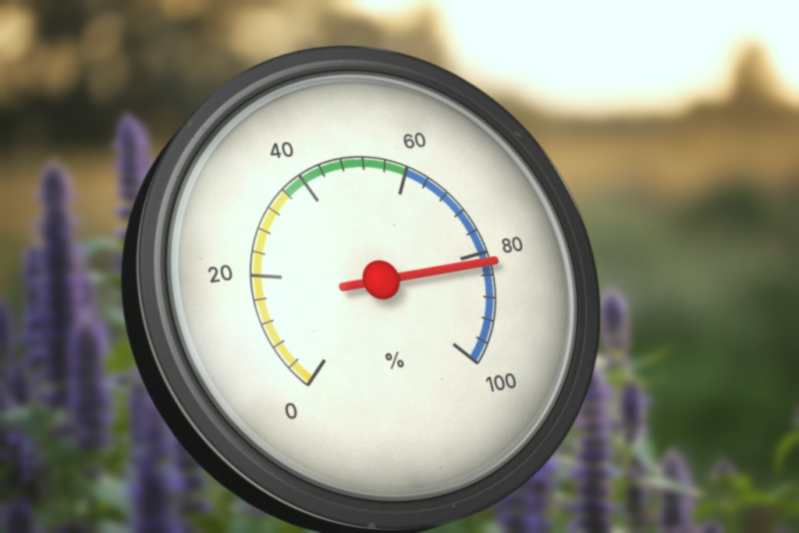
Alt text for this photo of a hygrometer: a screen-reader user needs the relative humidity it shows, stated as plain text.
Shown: 82 %
